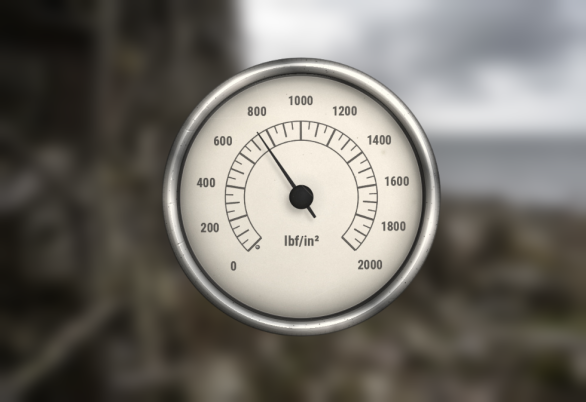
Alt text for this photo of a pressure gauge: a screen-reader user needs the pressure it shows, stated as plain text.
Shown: 750 psi
